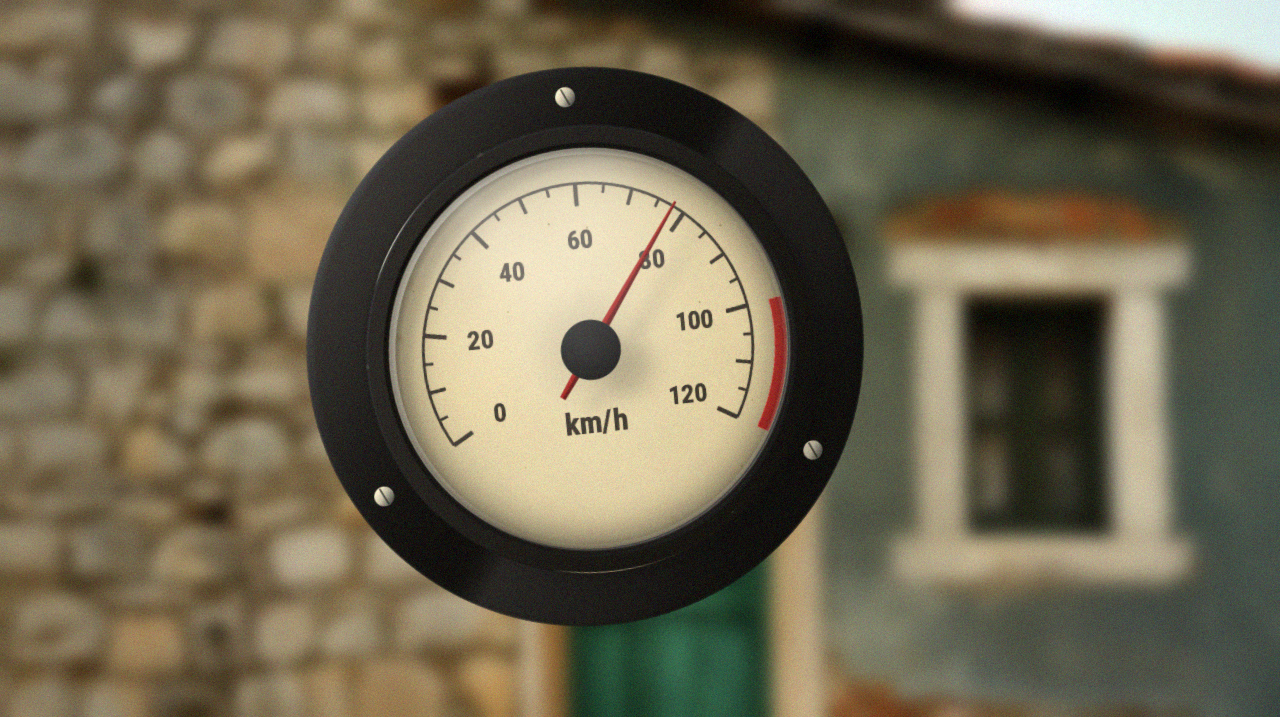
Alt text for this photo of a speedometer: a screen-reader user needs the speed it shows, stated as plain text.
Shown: 77.5 km/h
